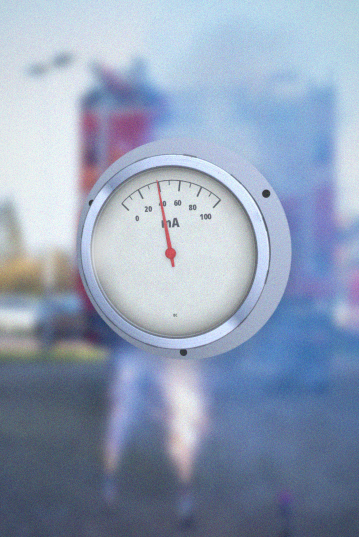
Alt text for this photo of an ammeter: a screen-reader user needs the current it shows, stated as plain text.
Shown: 40 mA
